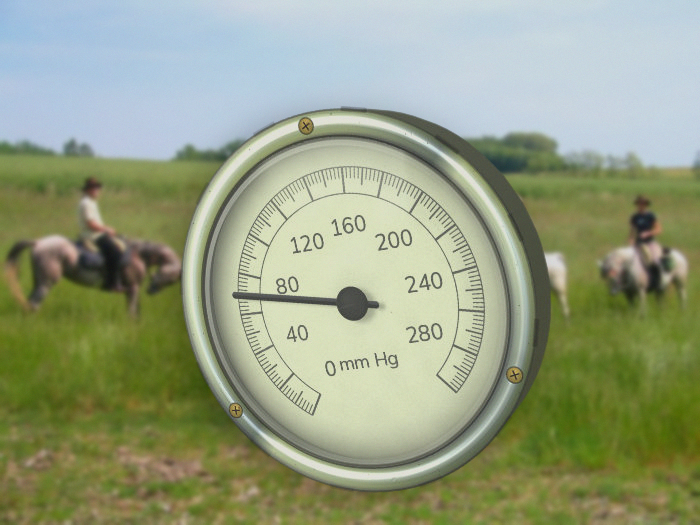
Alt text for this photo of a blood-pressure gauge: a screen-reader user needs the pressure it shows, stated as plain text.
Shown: 70 mmHg
